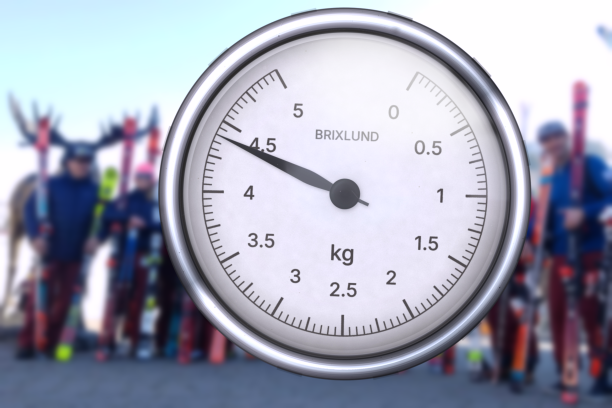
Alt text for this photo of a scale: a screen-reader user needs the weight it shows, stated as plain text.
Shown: 4.4 kg
